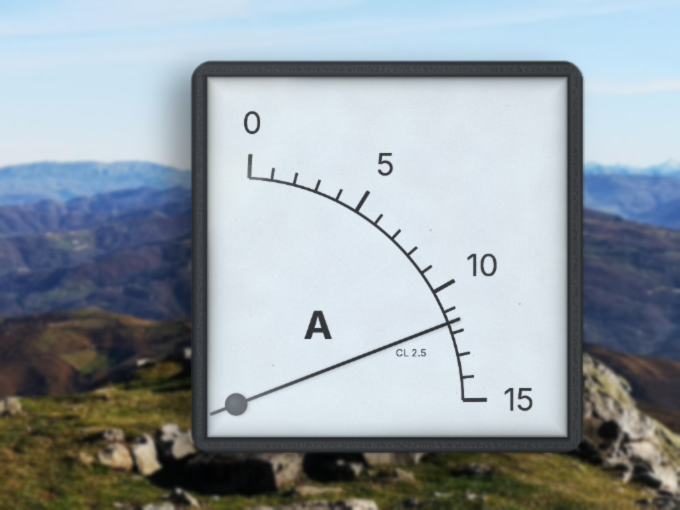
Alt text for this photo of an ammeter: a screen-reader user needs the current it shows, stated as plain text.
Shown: 11.5 A
